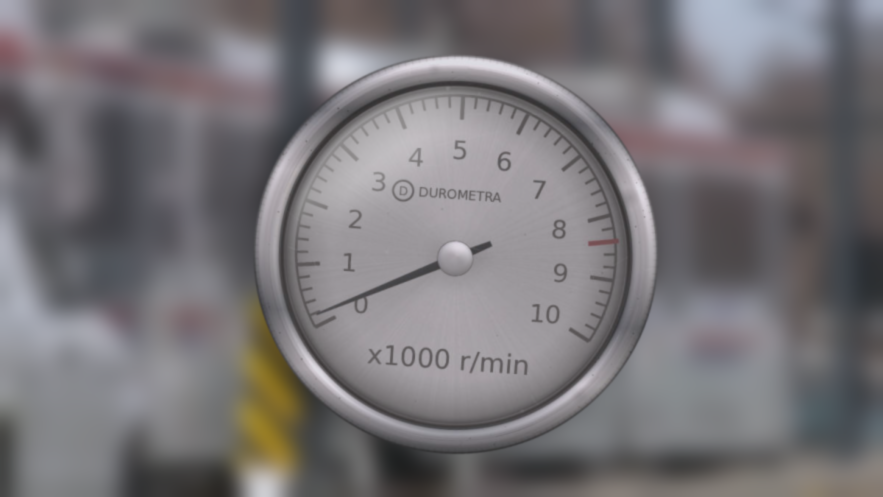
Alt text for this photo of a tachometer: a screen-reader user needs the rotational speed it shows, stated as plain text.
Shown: 200 rpm
